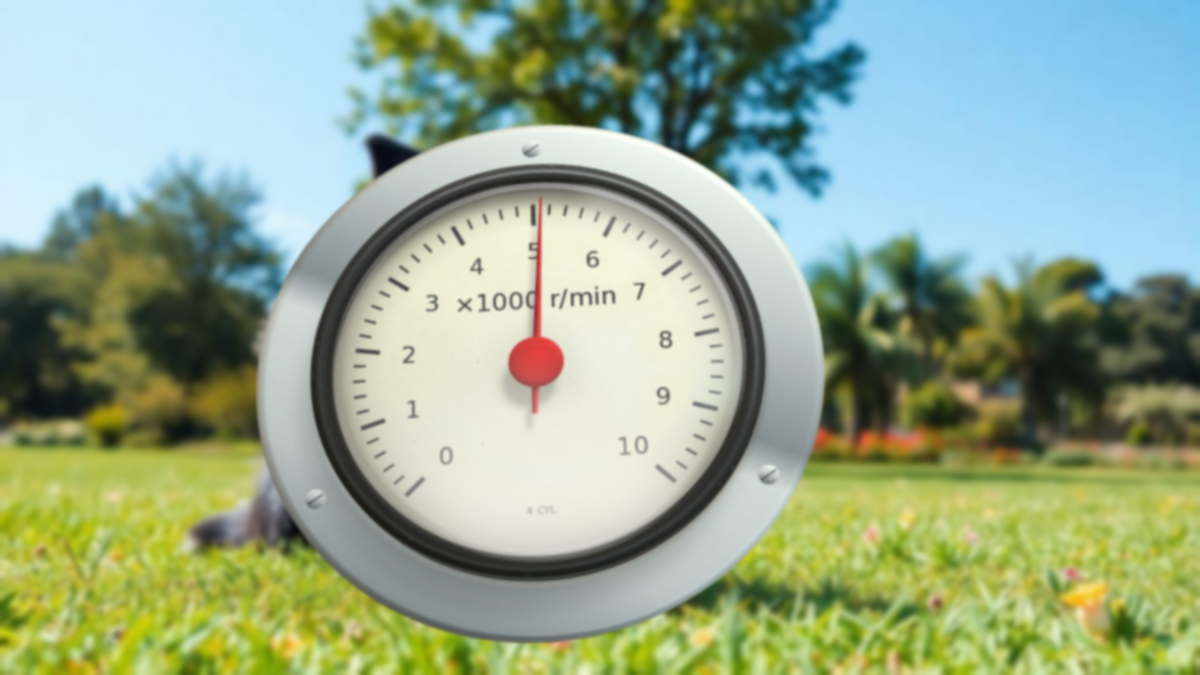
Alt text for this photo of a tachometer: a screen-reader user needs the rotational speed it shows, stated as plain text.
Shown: 5100 rpm
